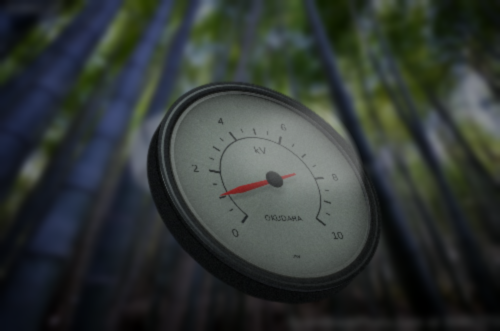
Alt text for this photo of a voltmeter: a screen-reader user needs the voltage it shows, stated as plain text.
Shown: 1 kV
